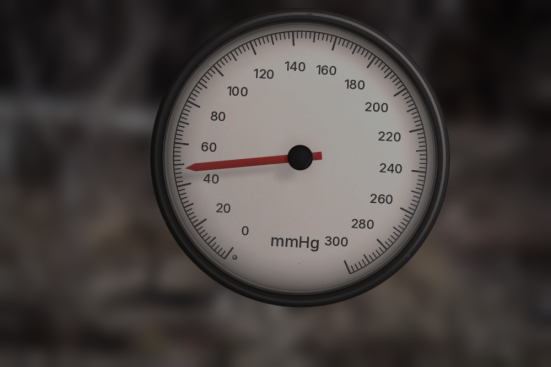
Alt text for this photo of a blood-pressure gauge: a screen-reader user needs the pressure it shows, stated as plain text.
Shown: 48 mmHg
